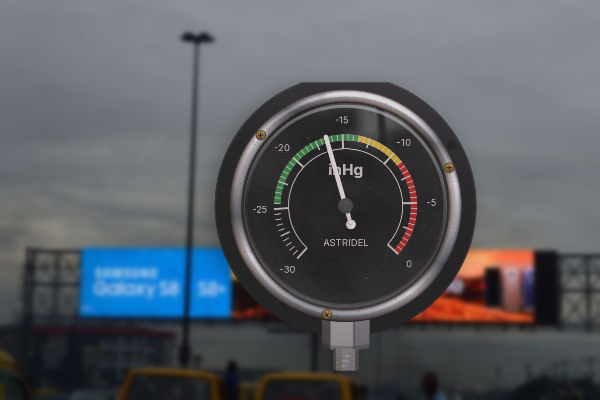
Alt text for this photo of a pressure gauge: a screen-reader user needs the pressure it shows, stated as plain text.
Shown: -16.5 inHg
